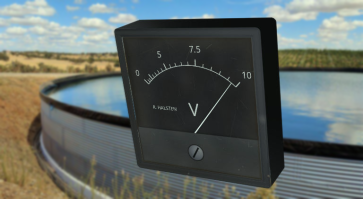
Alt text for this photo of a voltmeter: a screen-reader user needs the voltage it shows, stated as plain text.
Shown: 9.75 V
